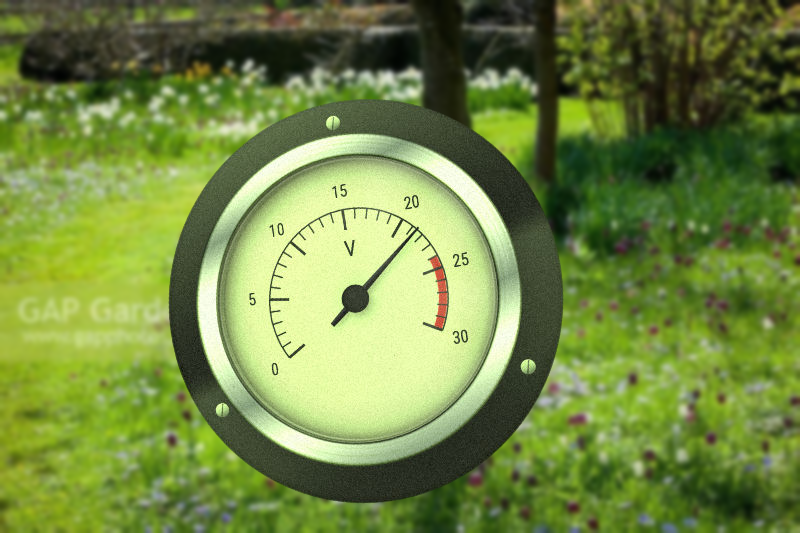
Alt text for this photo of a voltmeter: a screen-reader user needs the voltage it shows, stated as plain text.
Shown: 21.5 V
